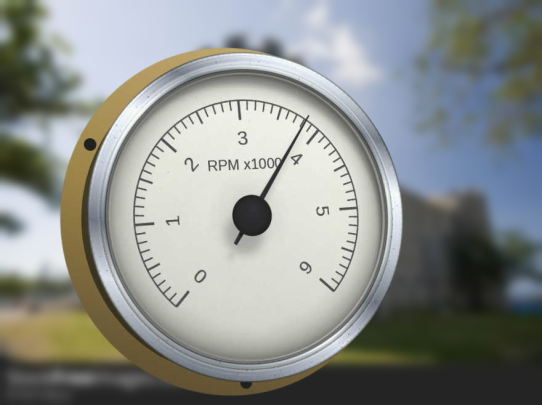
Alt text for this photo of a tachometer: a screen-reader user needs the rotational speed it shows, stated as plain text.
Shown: 3800 rpm
